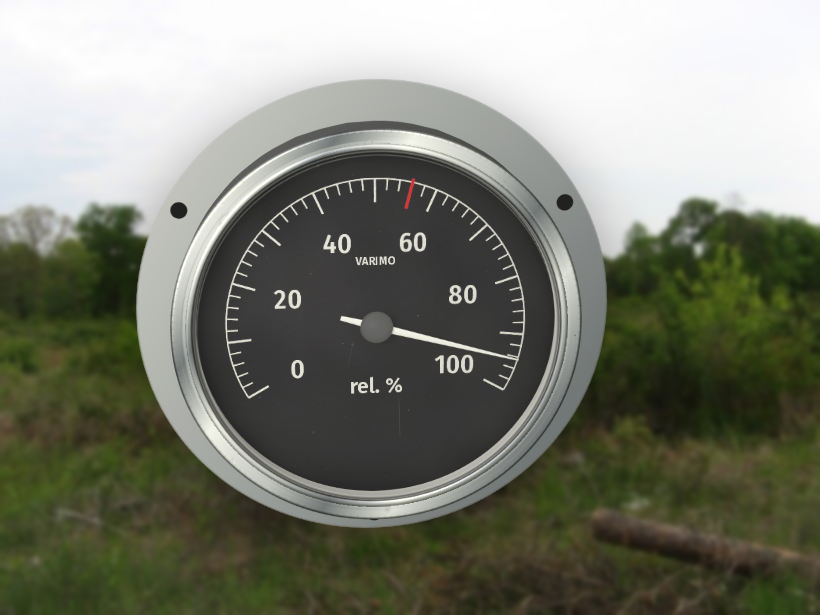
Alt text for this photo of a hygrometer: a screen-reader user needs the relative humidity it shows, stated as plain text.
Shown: 94 %
